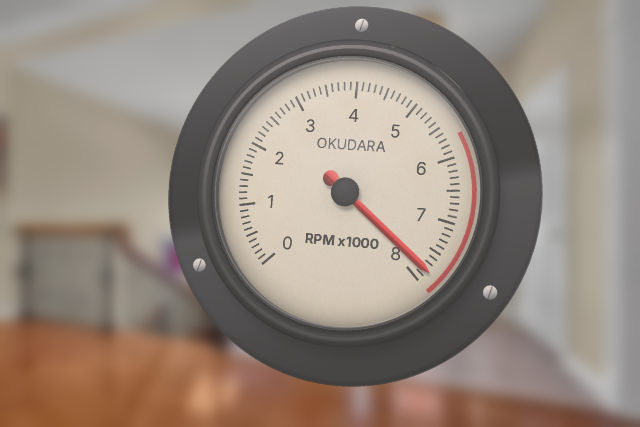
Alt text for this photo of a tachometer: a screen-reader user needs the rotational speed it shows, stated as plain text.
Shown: 7800 rpm
